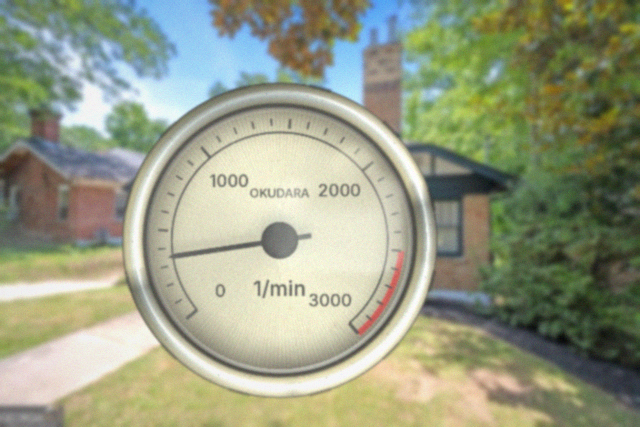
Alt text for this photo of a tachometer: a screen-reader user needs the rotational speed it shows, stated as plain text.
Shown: 350 rpm
